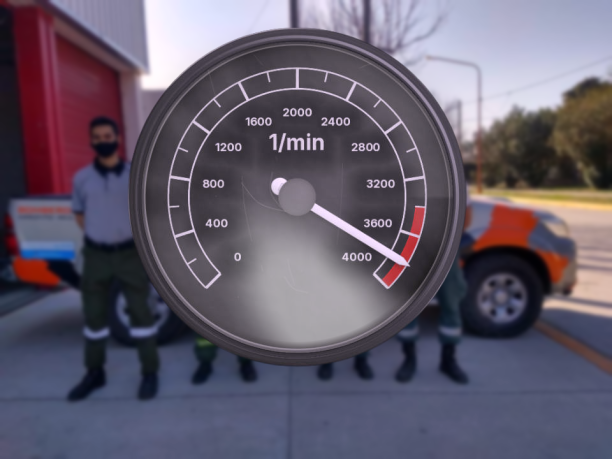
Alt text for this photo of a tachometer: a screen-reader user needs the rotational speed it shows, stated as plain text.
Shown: 3800 rpm
